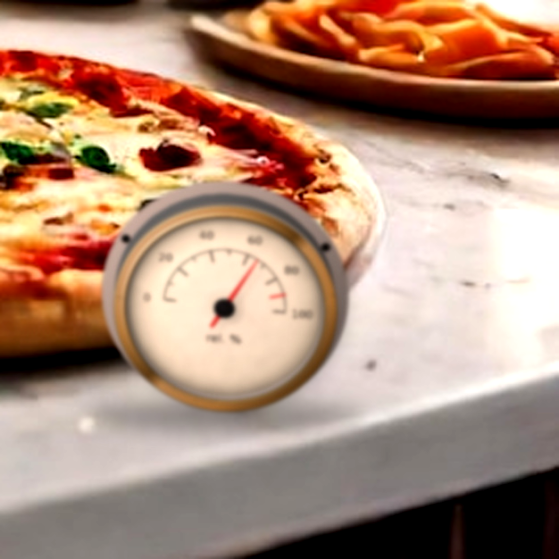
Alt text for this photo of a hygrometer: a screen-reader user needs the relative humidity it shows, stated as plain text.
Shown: 65 %
